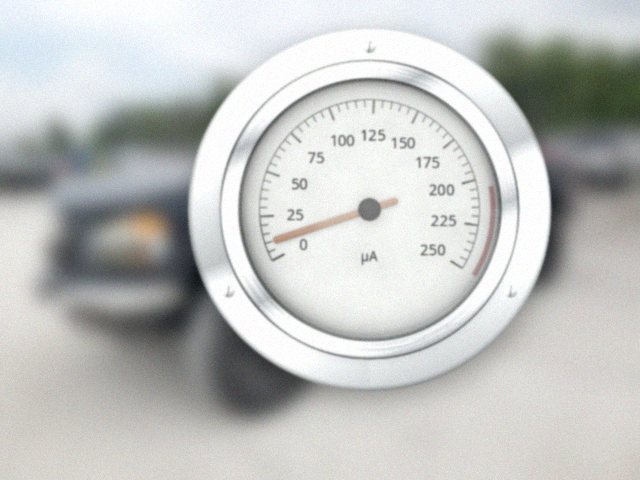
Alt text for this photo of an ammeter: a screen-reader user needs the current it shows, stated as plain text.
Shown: 10 µA
